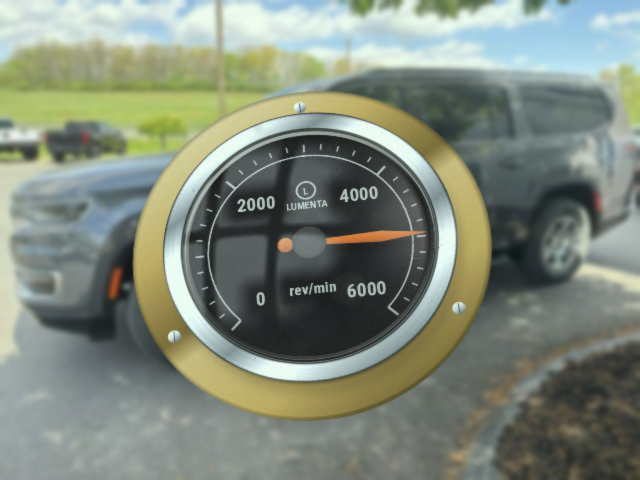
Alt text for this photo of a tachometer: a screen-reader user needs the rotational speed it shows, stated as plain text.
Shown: 5000 rpm
